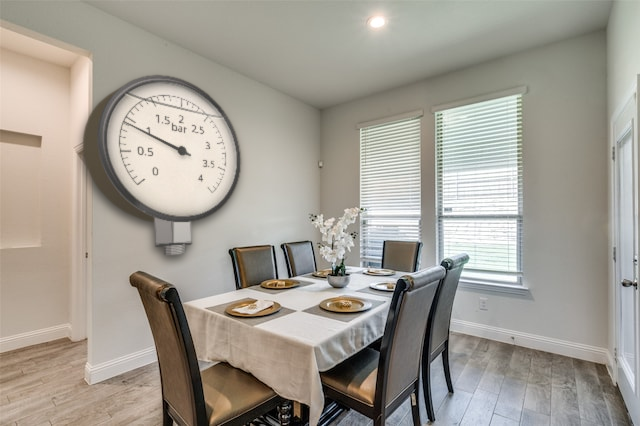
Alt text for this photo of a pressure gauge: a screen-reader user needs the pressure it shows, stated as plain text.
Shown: 0.9 bar
